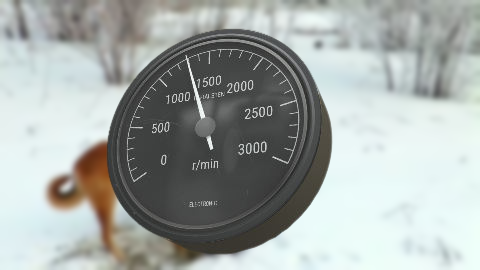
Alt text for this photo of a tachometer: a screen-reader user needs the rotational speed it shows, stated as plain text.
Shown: 1300 rpm
